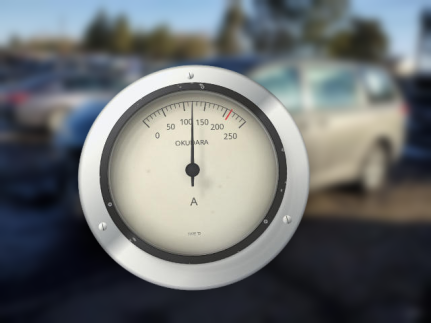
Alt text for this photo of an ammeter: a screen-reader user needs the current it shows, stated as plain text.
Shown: 120 A
